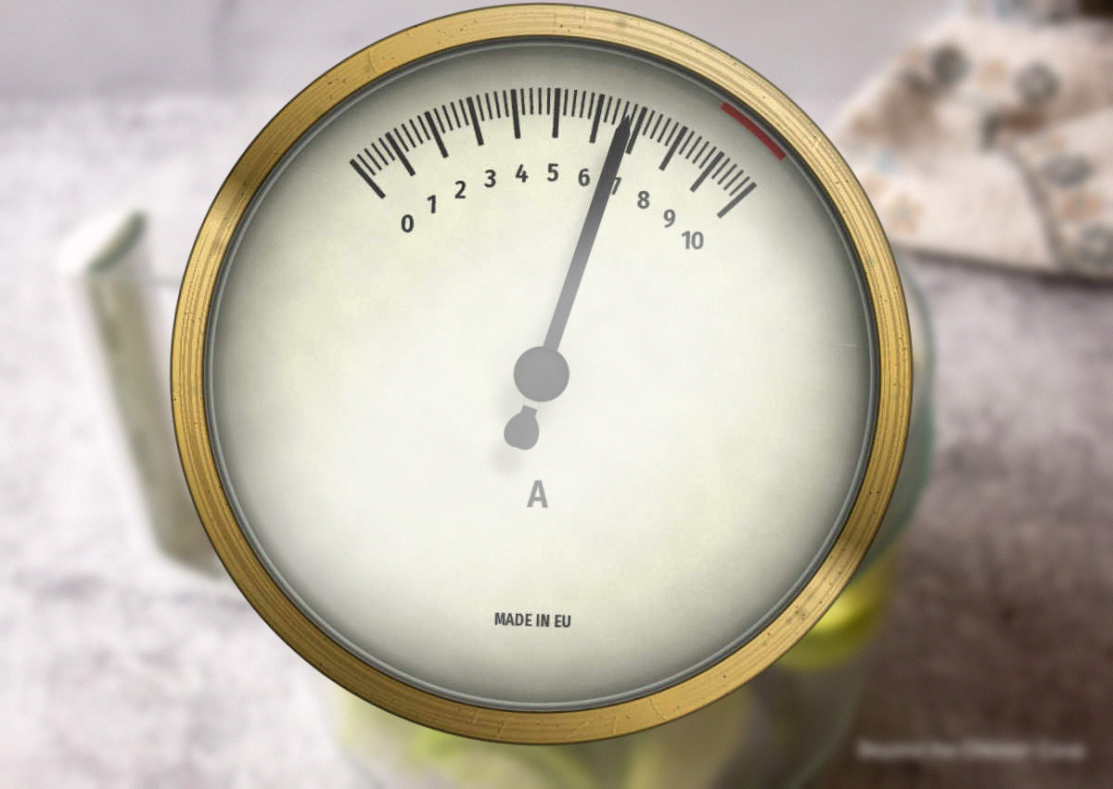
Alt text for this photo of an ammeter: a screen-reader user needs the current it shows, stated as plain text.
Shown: 6.7 A
